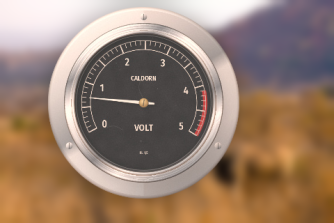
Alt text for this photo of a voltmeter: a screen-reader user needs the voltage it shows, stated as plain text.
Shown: 0.7 V
